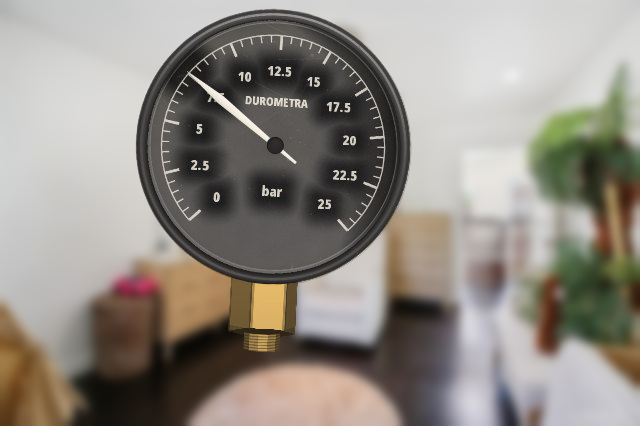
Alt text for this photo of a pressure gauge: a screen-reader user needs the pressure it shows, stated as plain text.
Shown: 7.5 bar
